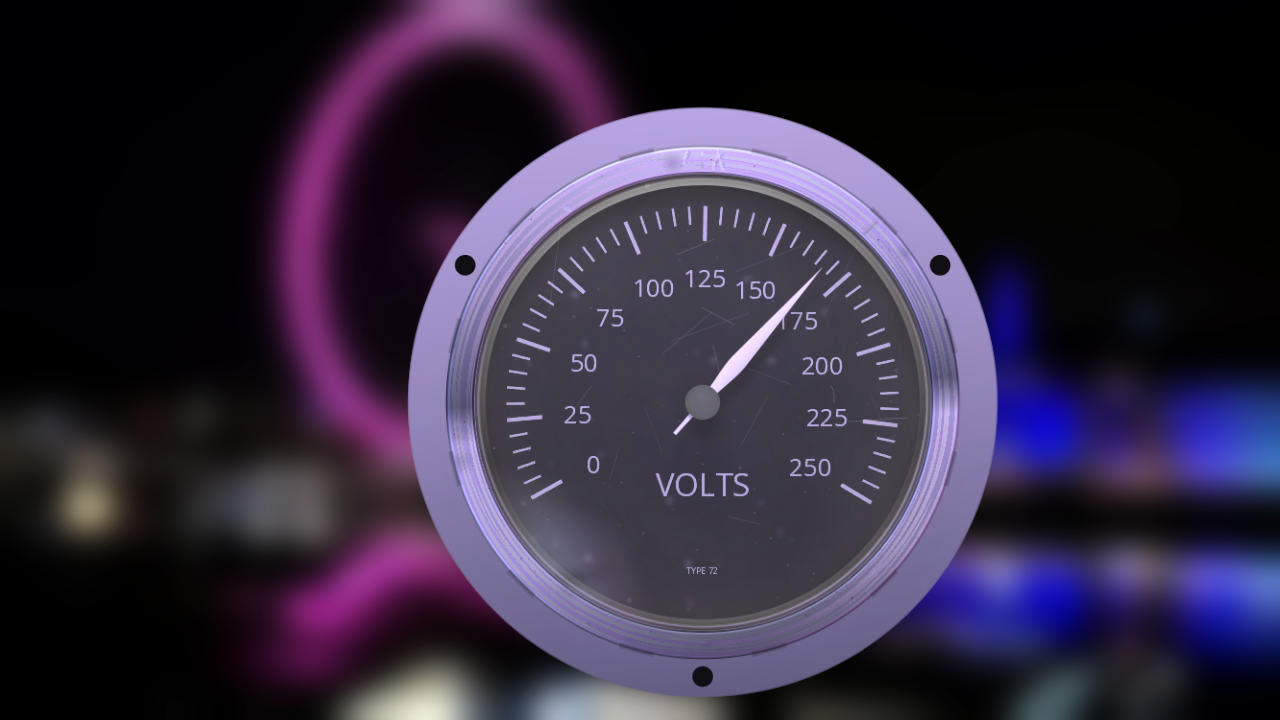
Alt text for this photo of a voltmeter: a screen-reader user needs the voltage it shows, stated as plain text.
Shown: 167.5 V
